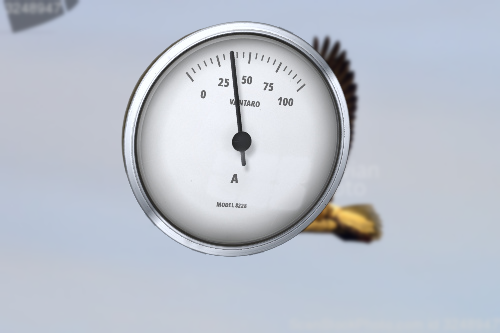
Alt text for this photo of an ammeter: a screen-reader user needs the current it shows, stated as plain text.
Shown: 35 A
